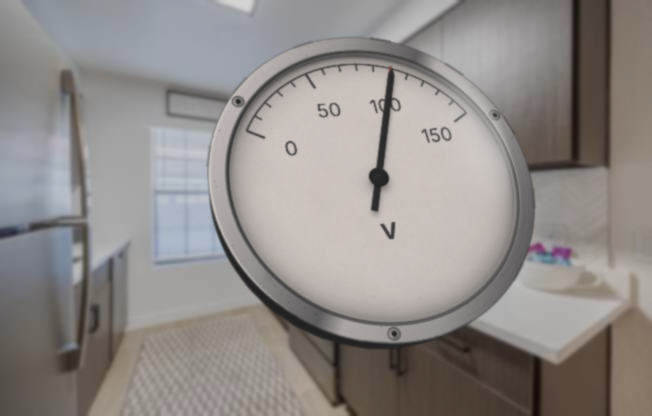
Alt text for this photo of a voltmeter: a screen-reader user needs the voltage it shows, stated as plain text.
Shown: 100 V
